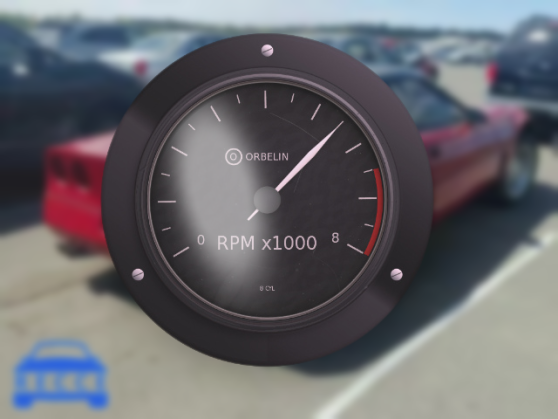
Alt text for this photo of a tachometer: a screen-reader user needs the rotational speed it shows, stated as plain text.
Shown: 5500 rpm
